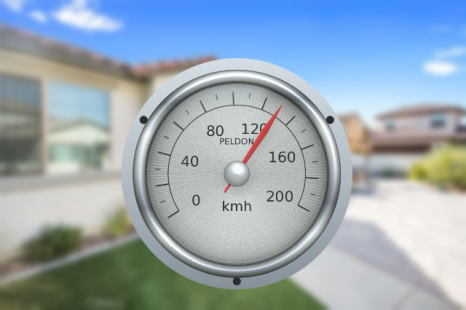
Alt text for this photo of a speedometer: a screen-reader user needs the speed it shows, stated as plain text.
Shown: 130 km/h
